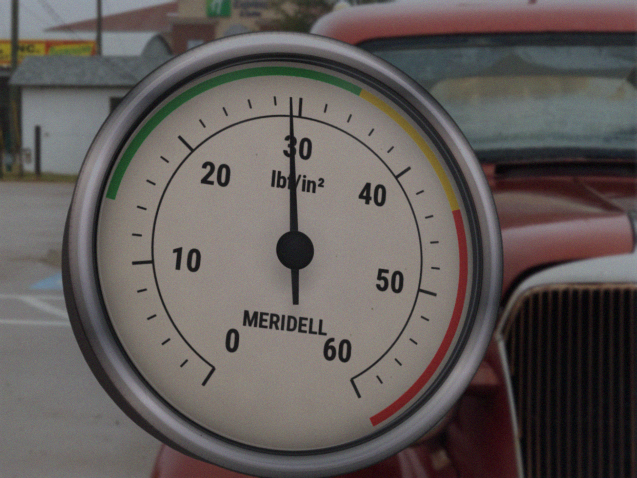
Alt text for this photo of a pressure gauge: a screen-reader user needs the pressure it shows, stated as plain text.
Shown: 29 psi
